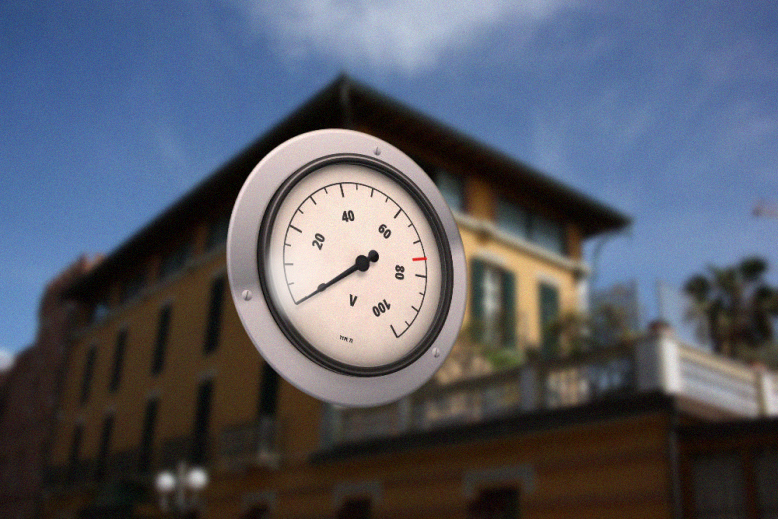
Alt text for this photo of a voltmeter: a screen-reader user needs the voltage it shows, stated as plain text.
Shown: 0 V
